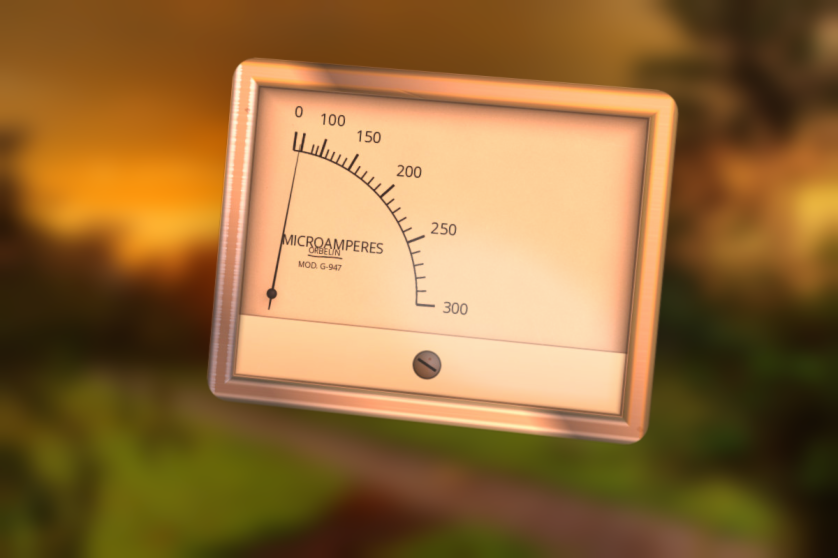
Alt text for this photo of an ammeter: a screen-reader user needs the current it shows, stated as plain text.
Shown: 50 µA
